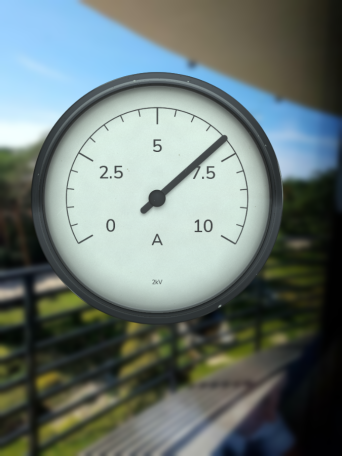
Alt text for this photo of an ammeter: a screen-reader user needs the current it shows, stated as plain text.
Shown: 7 A
